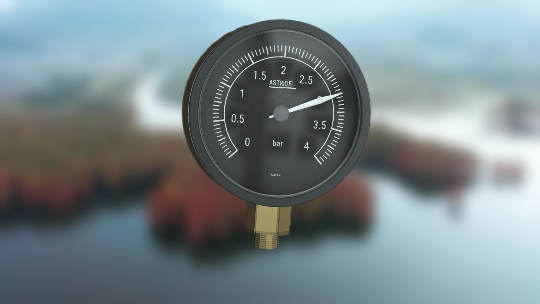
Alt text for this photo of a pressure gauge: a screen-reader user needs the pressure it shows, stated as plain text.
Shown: 3 bar
